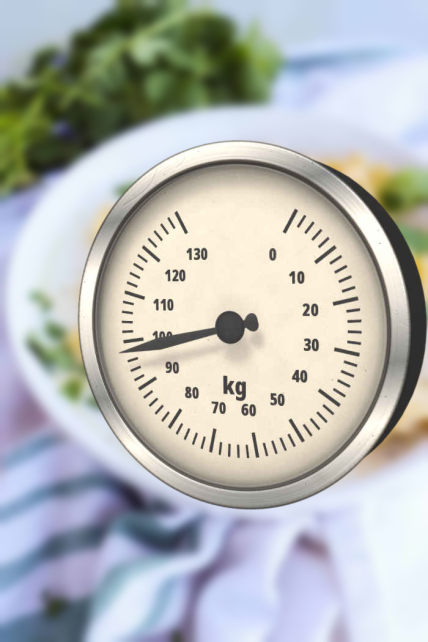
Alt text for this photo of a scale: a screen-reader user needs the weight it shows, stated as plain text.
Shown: 98 kg
